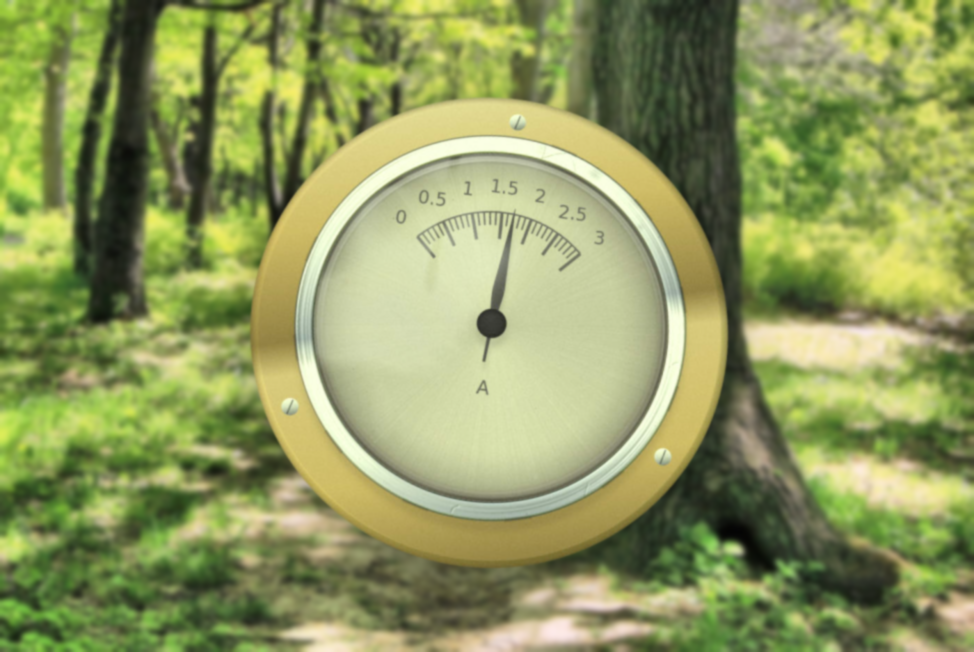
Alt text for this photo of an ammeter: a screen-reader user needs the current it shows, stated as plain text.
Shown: 1.7 A
